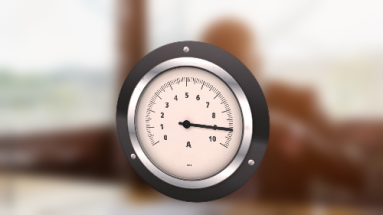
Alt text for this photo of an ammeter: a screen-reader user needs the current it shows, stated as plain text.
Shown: 9 A
